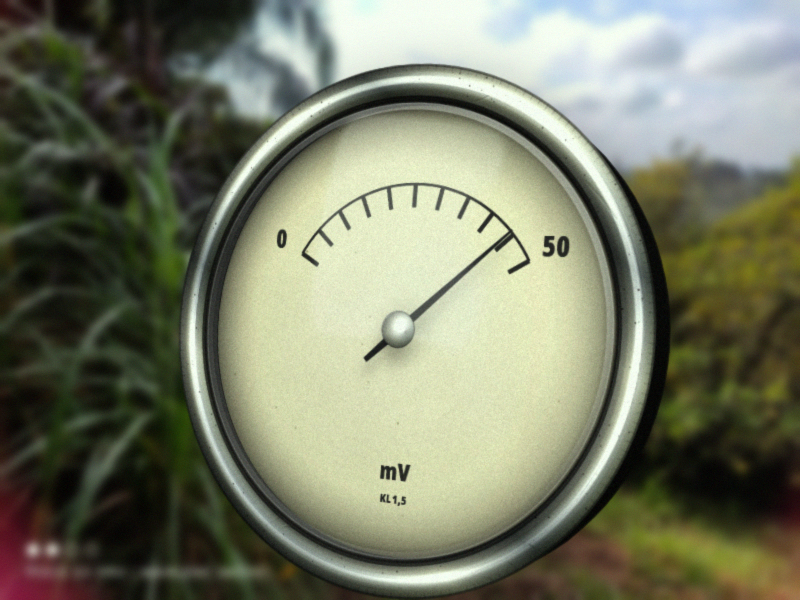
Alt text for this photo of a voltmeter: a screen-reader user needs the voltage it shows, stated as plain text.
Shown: 45 mV
